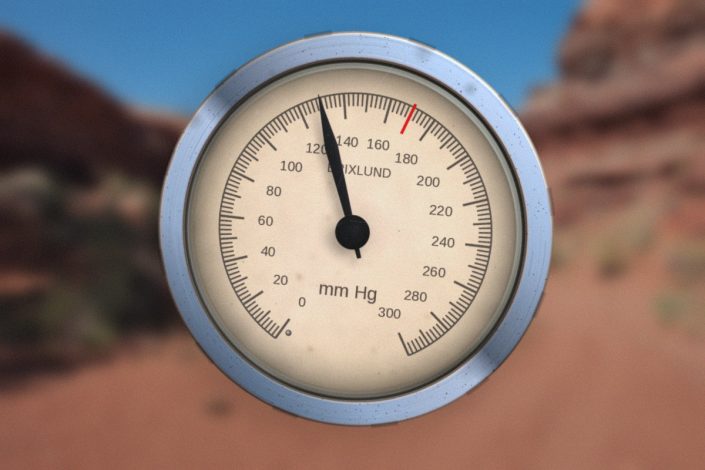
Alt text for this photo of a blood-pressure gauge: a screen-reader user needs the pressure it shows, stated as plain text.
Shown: 130 mmHg
